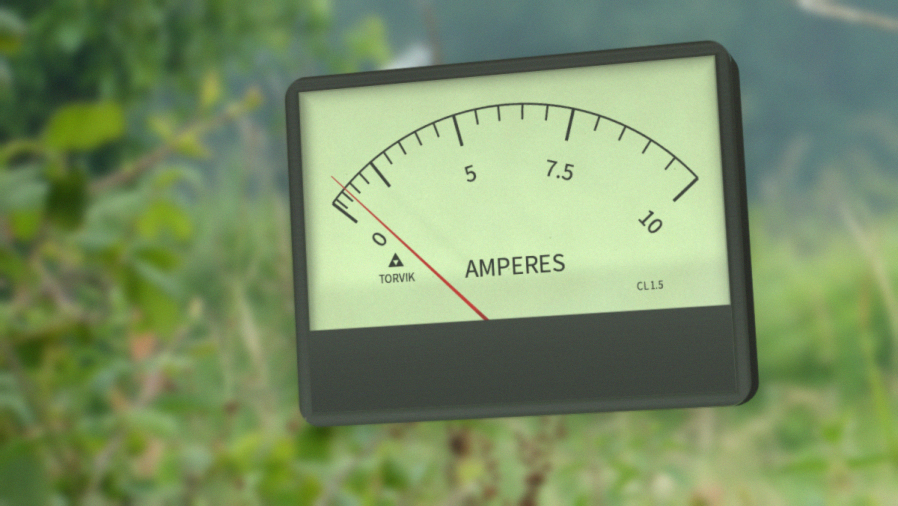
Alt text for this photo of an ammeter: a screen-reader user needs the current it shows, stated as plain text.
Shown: 1.25 A
